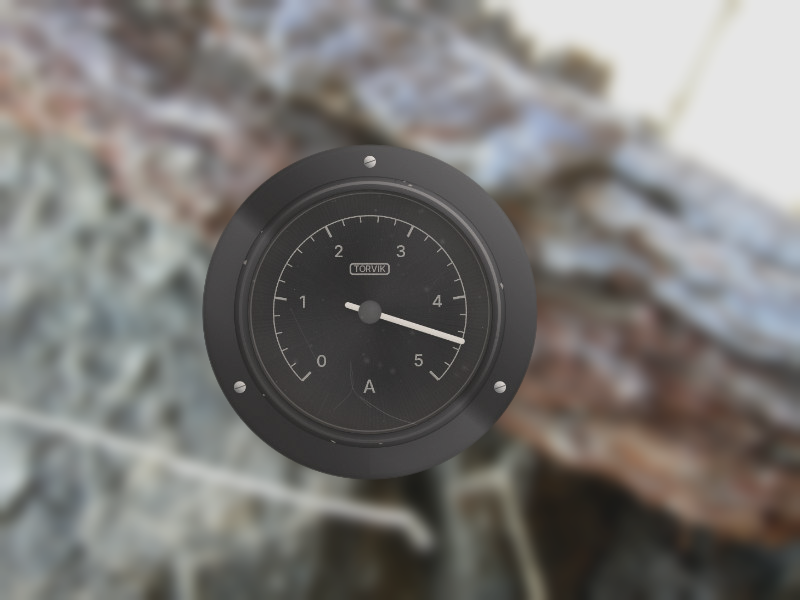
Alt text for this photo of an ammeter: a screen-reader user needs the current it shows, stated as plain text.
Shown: 4.5 A
